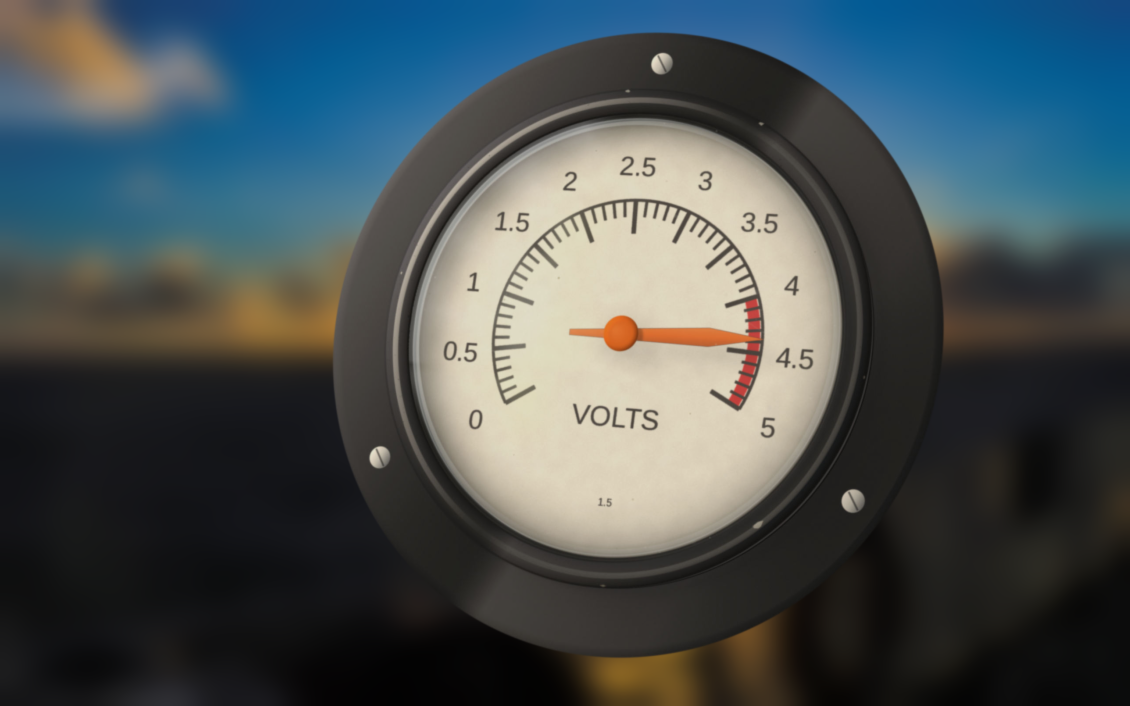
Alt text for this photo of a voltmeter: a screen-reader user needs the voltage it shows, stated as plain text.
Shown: 4.4 V
